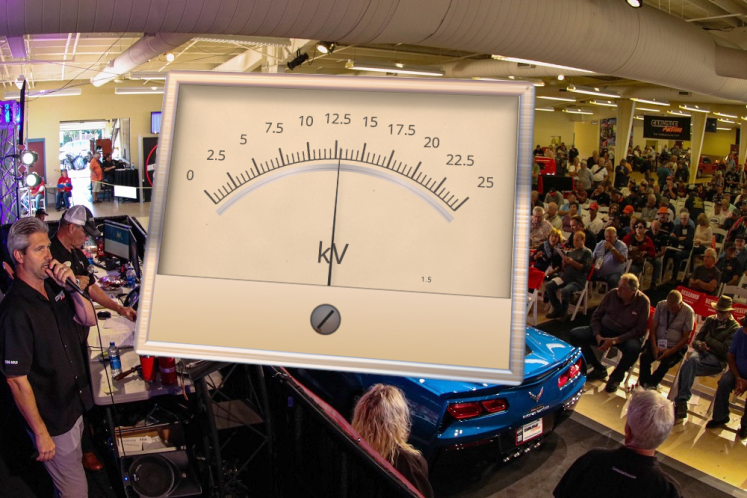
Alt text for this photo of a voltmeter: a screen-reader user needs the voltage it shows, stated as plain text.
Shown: 13 kV
